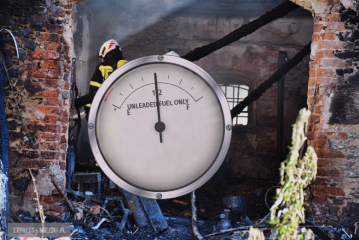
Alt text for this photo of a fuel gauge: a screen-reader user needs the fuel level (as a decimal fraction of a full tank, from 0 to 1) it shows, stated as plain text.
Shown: 0.5
